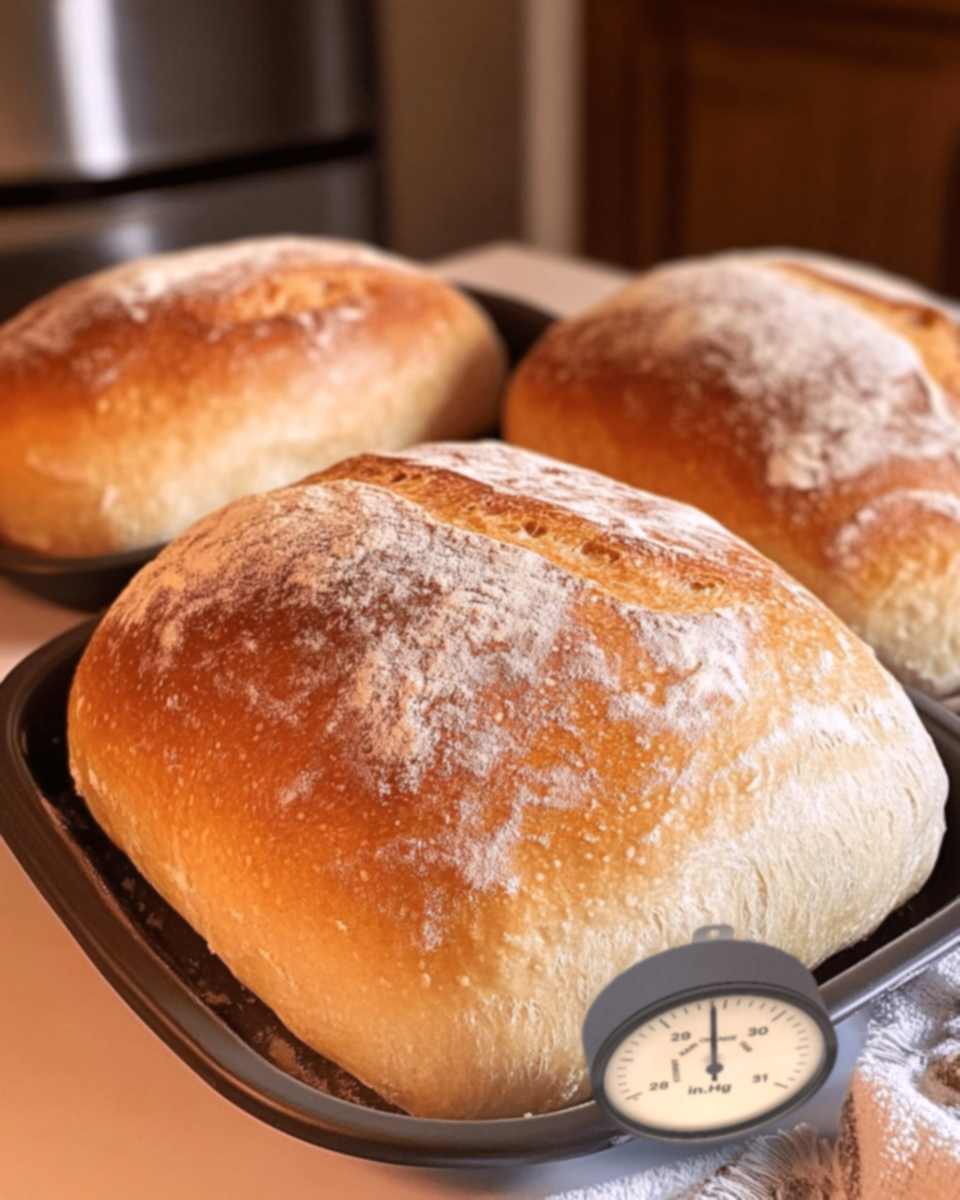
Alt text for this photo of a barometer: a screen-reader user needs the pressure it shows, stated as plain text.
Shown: 29.4 inHg
